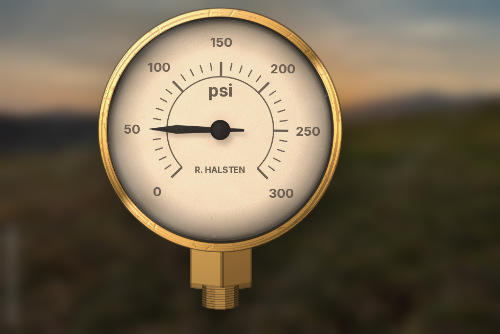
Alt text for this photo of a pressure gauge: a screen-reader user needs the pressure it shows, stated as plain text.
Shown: 50 psi
